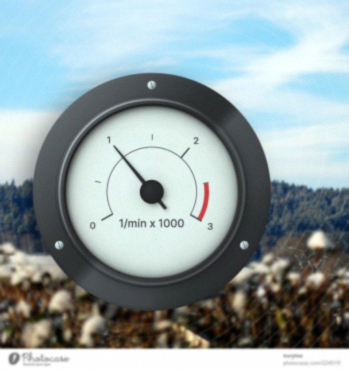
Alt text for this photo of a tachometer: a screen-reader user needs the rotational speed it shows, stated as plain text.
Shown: 1000 rpm
